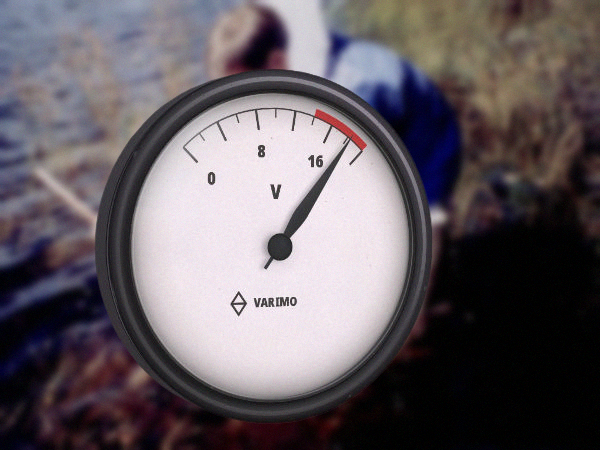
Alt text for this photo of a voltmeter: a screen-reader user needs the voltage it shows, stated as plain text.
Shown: 18 V
